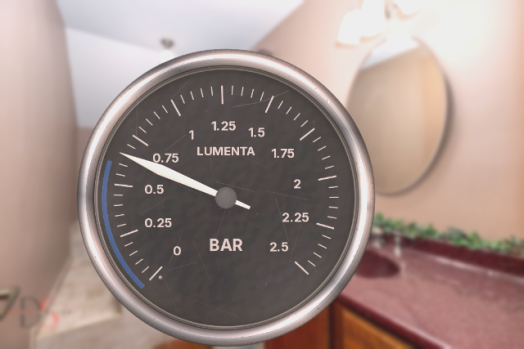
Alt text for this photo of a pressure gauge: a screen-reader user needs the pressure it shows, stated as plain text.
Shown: 0.65 bar
